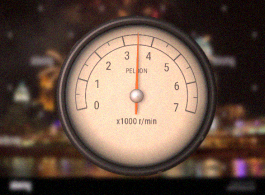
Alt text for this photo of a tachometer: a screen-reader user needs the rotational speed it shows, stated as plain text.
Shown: 3500 rpm
